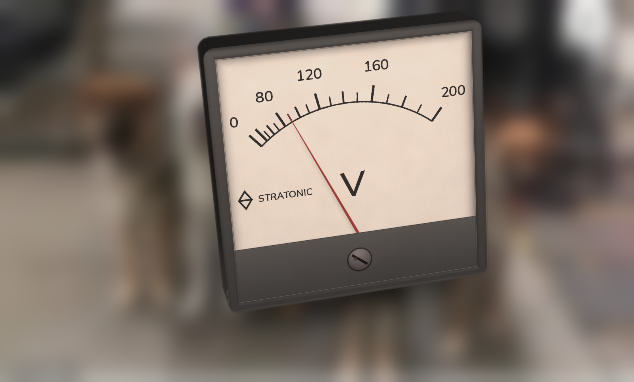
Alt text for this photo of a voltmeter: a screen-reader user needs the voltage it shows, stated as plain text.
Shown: 90 V
